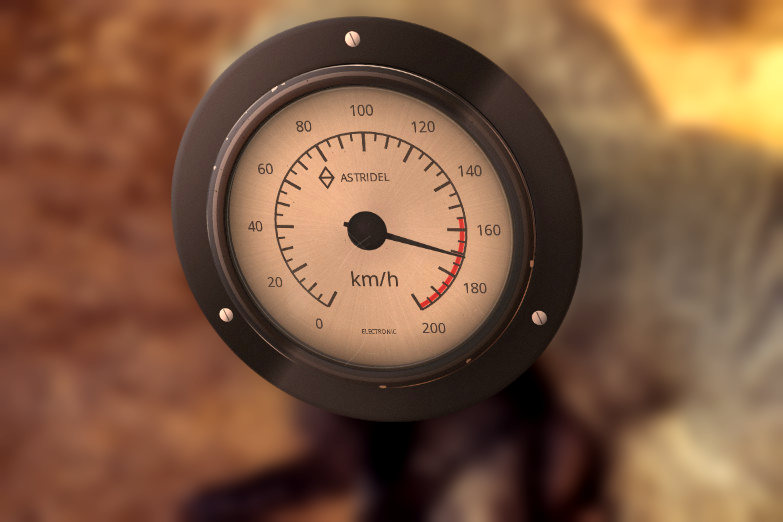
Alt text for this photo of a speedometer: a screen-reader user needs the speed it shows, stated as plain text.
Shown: 170 km/h
